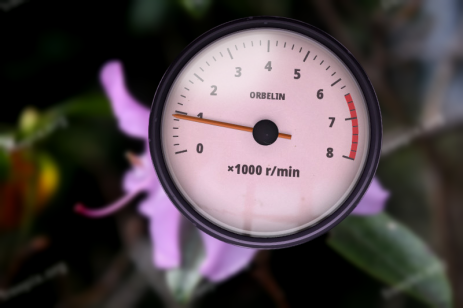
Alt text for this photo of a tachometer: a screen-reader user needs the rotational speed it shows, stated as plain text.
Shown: 900 rpm
